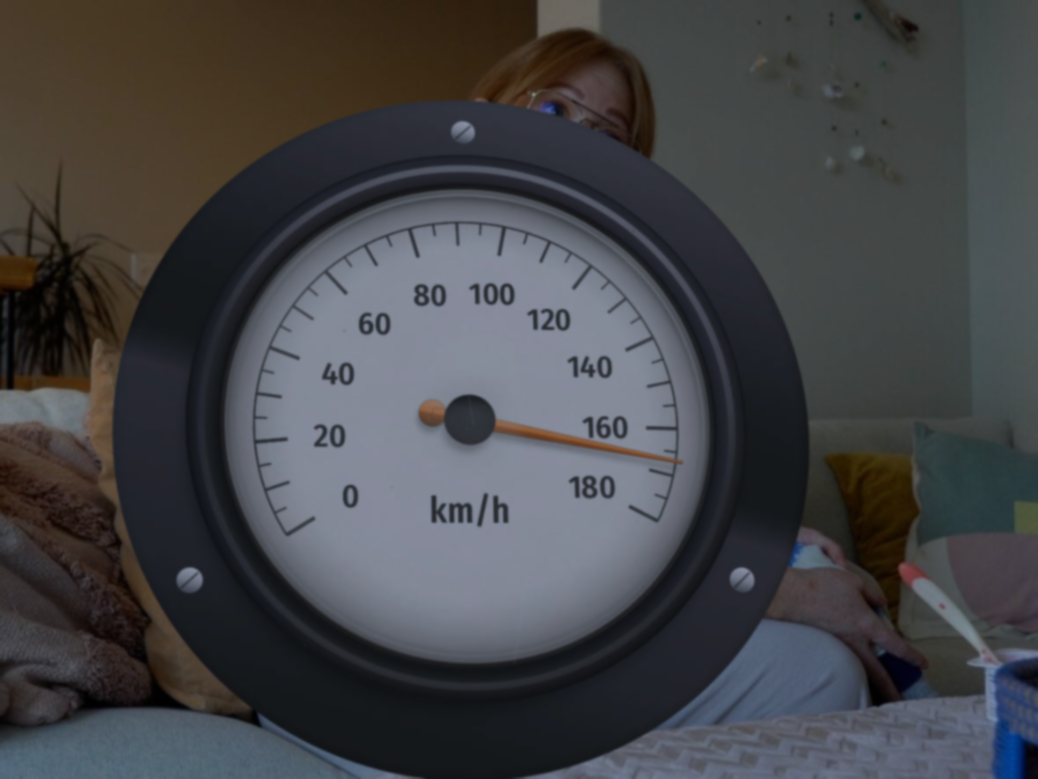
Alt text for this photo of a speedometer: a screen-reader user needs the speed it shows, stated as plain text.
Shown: 167.5 km/h
